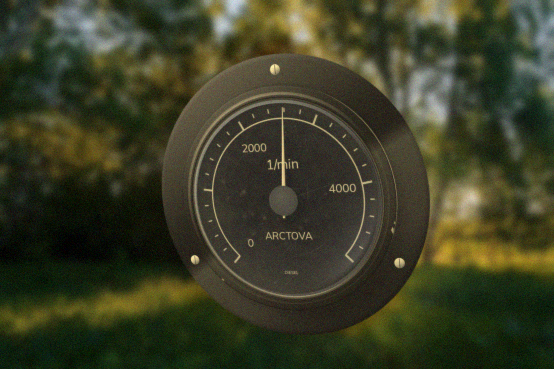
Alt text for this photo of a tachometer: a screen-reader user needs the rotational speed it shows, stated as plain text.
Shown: 2600 rpm
